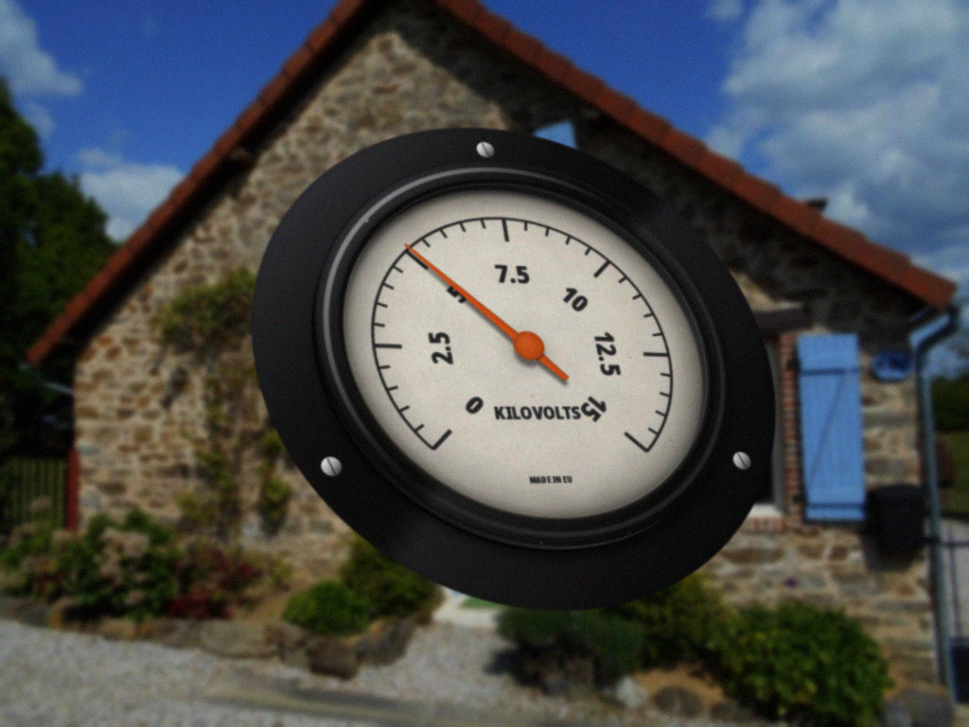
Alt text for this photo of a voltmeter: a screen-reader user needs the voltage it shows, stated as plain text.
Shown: 5 kV
